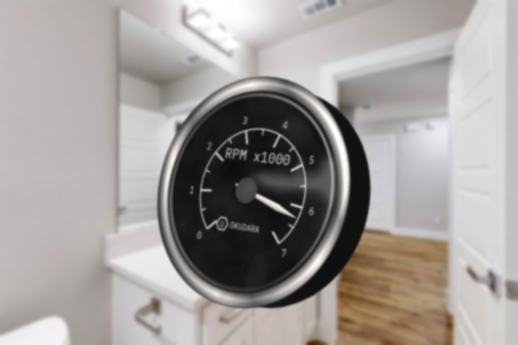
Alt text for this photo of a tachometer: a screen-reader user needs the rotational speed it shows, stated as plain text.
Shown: 6250 rpm
